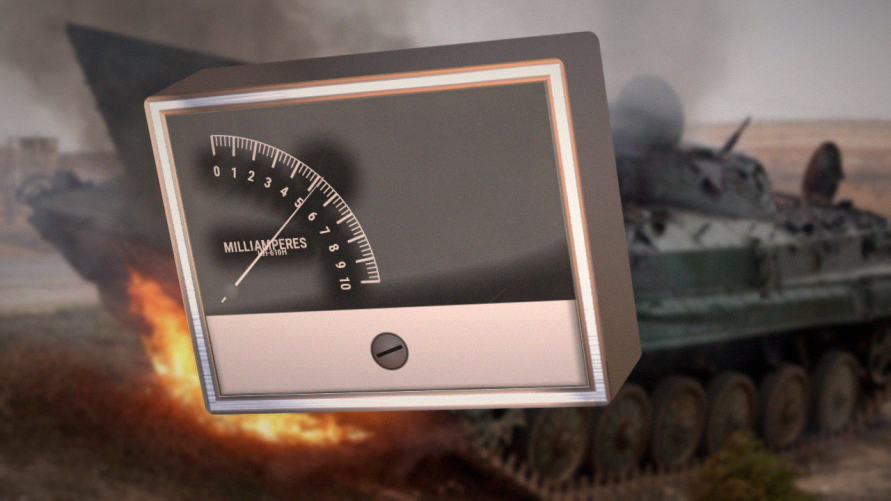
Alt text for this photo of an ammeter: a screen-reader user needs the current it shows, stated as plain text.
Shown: 5.2 mA
